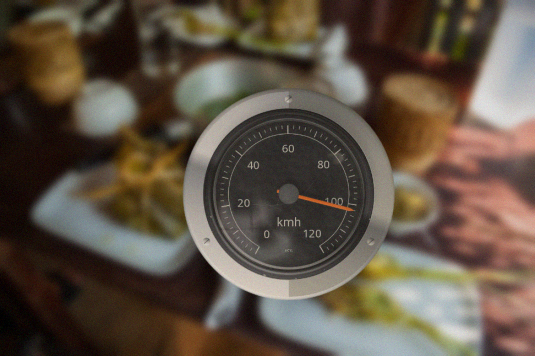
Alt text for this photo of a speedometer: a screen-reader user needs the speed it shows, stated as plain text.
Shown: 102 km/h
